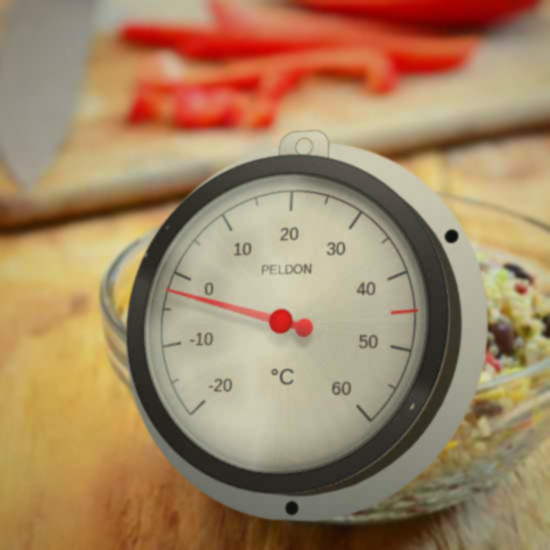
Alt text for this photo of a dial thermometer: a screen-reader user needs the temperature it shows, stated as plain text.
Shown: -2.5 °C
